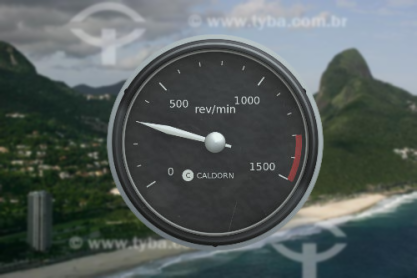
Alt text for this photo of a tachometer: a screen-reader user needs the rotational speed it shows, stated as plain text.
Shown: 300 rpm
